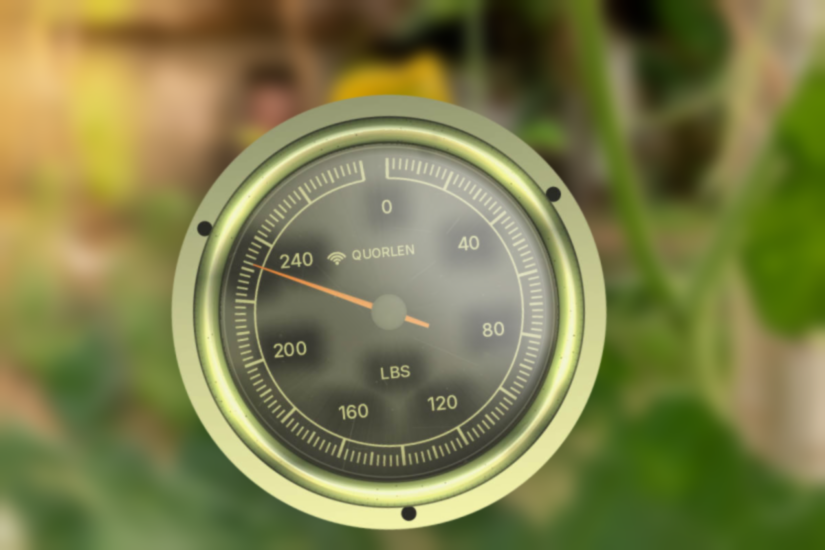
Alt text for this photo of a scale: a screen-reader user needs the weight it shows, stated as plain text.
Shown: 232 lb
